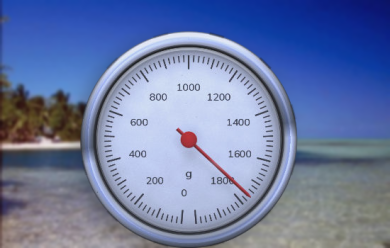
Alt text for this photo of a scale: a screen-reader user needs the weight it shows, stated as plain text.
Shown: 1760 g
